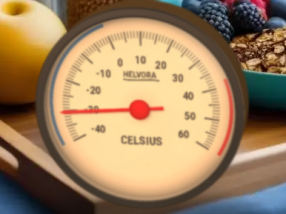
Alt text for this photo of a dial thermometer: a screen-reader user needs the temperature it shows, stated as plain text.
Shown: -30 °C
